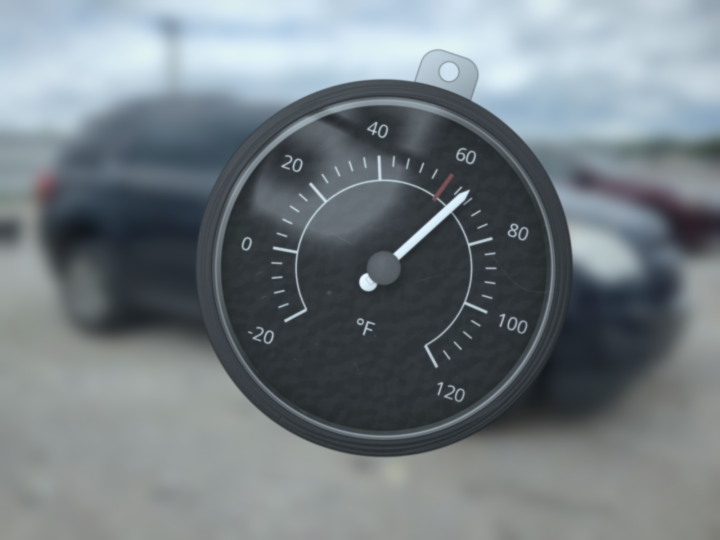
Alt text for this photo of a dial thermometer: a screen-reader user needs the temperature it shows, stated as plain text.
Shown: 66 °F
